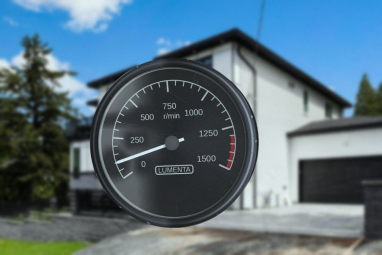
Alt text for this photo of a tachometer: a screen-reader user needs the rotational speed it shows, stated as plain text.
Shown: 100 rpm
